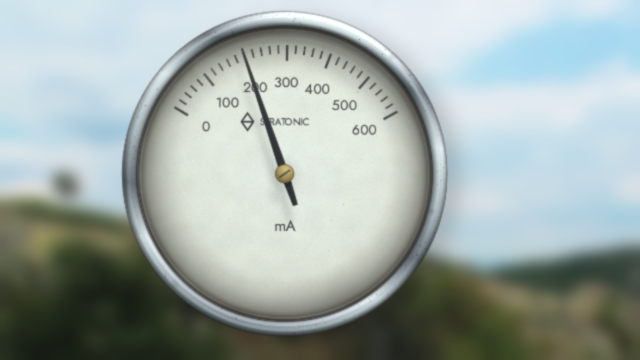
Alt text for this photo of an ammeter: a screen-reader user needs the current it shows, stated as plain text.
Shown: 200 mA
